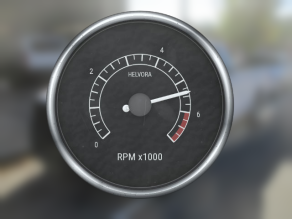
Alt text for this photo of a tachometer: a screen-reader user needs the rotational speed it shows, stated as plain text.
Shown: 5375 rpm
